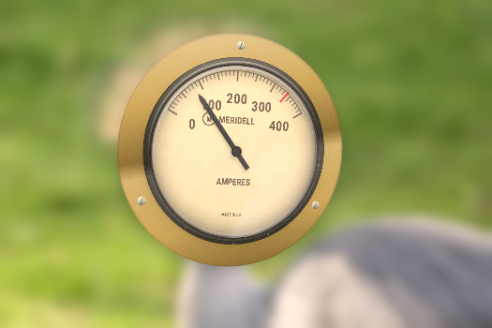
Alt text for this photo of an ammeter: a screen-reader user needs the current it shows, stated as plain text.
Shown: 80 A
